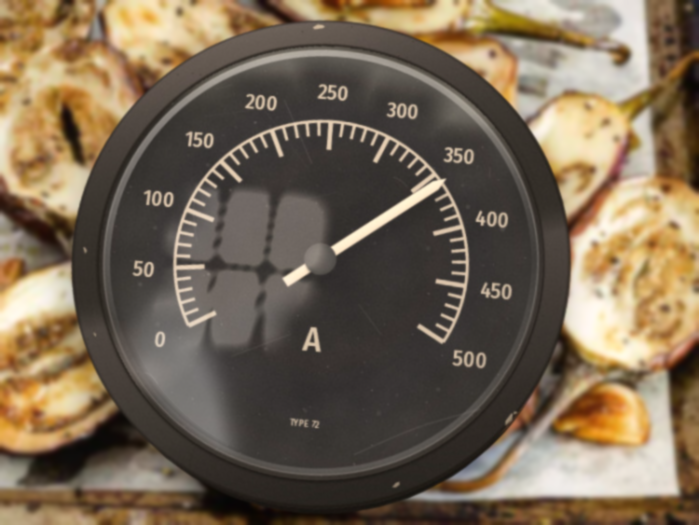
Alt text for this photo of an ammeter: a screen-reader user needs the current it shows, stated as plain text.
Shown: 360 A
